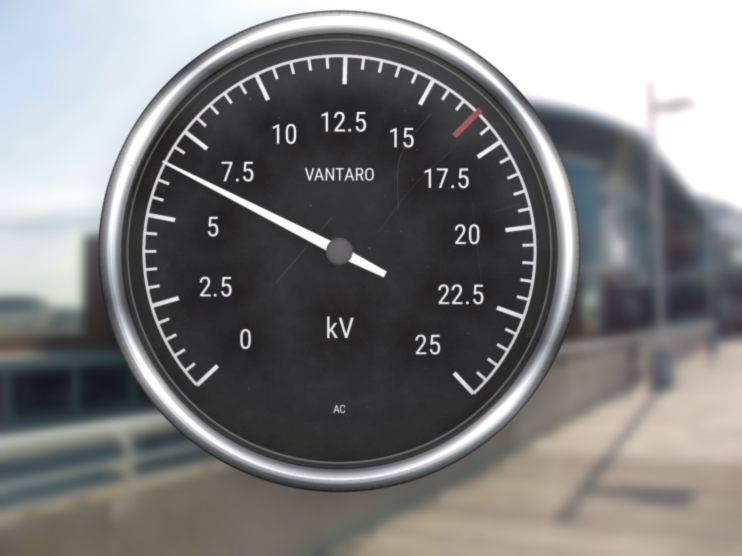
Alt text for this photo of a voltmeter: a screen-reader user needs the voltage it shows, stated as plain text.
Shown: 6.5 kV
